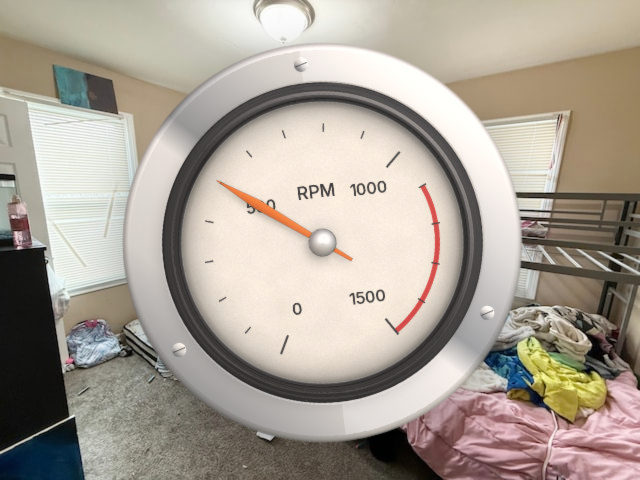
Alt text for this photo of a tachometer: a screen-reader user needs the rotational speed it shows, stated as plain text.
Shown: 500 rpm
